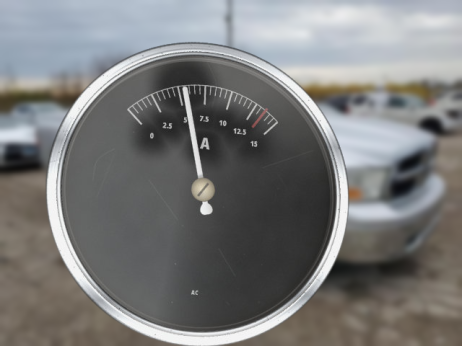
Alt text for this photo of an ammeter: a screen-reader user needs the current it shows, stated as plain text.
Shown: 5.5 A
